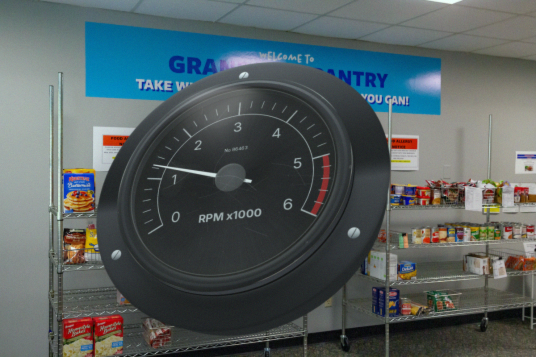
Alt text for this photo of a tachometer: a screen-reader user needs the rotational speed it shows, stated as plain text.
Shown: 1200 rpm
